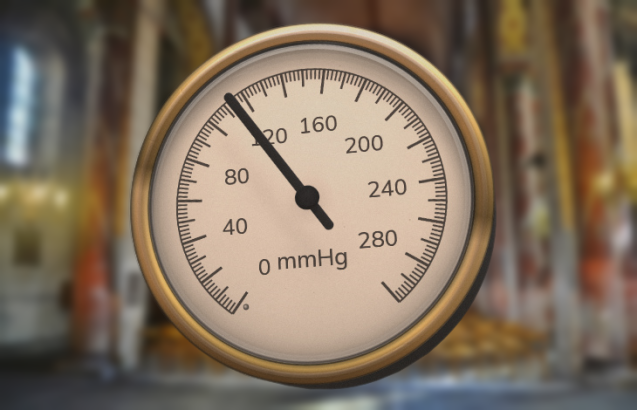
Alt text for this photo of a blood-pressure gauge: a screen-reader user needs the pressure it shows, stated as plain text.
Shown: 114 mmHg
